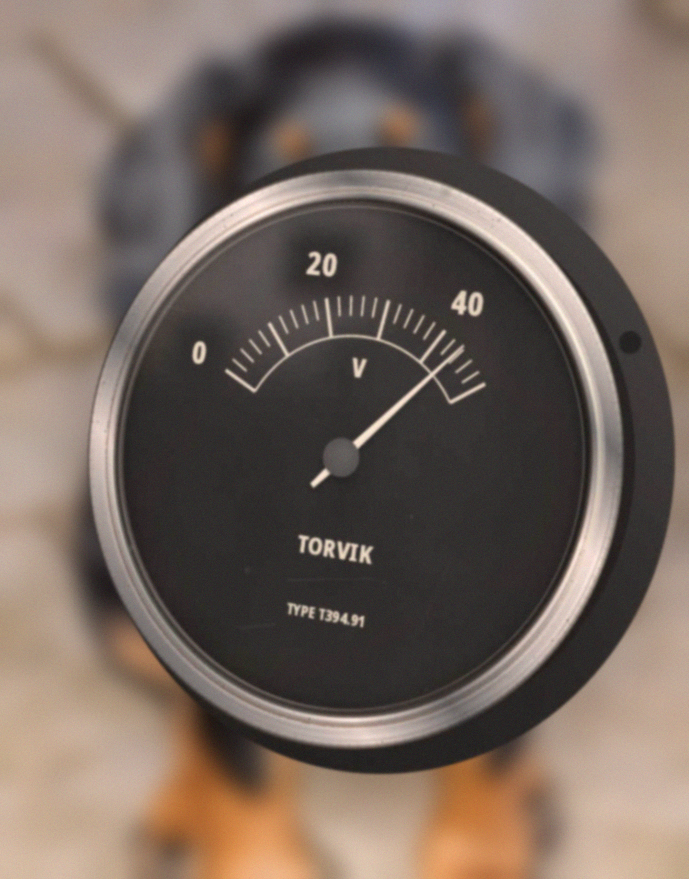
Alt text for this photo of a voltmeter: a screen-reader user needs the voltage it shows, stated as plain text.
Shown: 44 V
